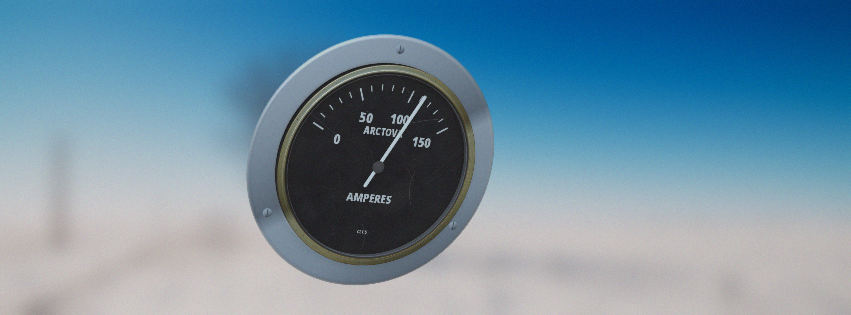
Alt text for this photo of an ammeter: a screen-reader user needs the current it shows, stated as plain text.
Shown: 110 A
